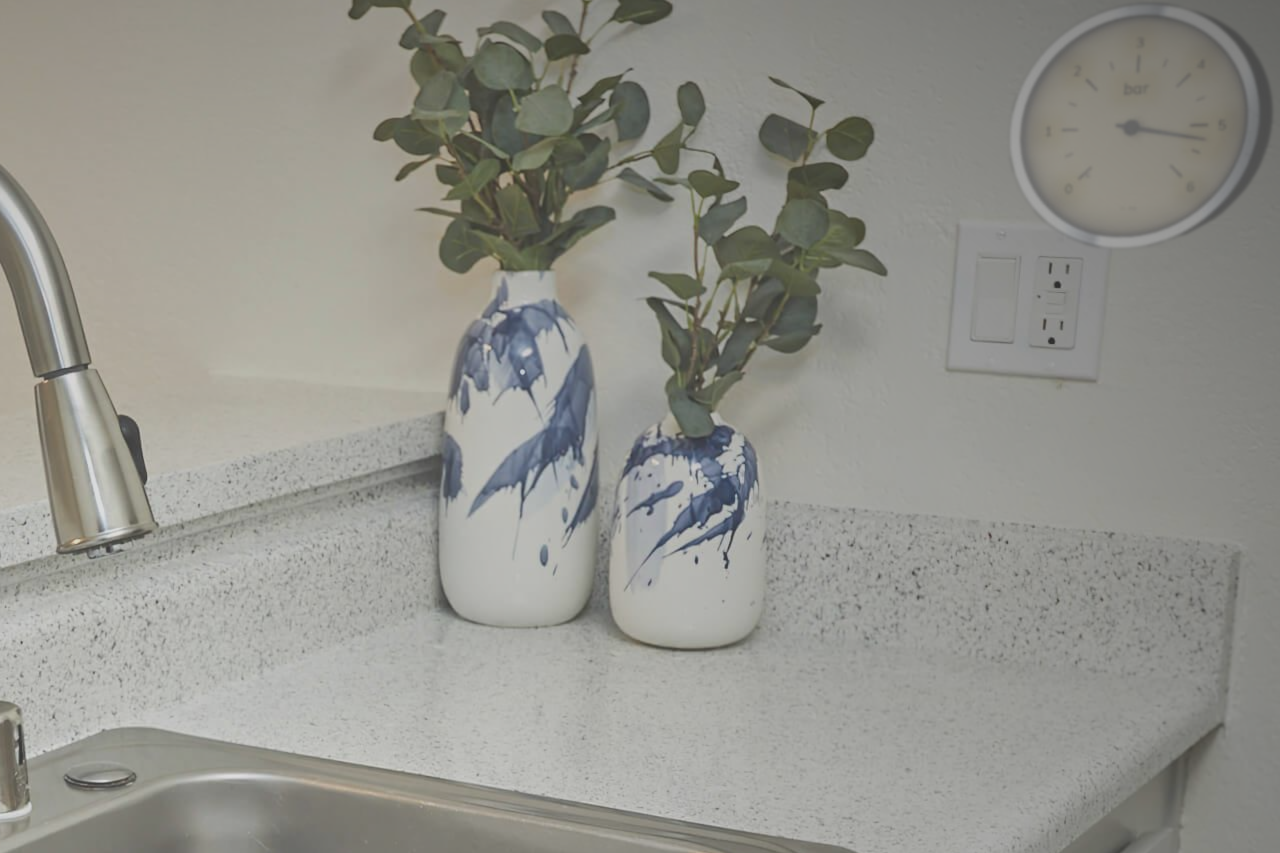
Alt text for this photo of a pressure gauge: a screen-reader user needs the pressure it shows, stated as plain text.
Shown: 5.25 bar
